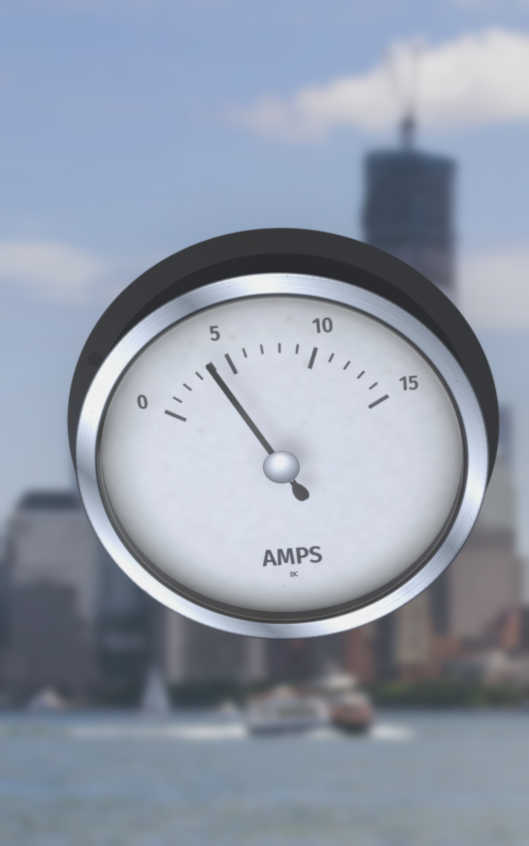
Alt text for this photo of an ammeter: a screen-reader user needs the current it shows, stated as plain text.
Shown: 4 A
